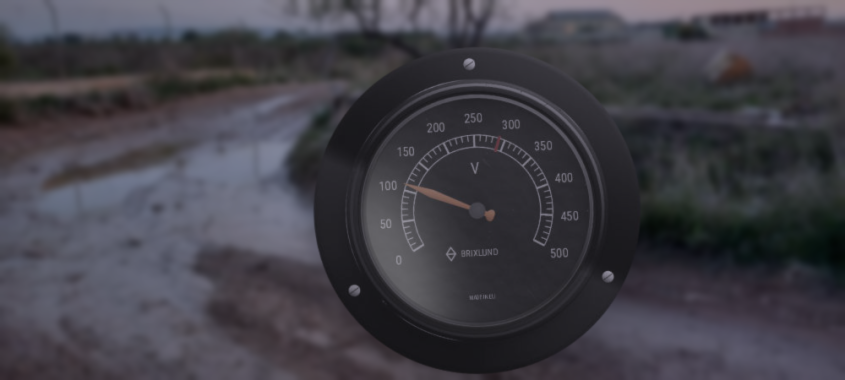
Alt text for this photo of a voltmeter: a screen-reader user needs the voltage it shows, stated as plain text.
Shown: 110 V
